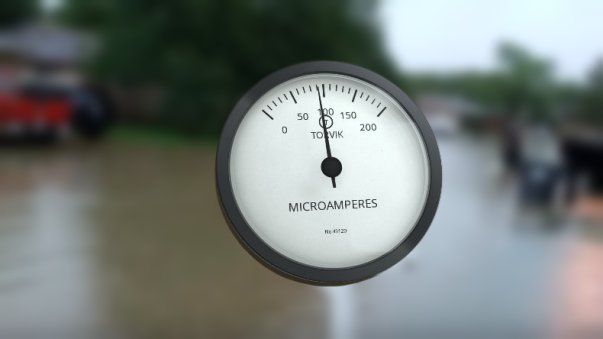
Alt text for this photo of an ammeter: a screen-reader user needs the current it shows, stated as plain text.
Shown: 90 µA
